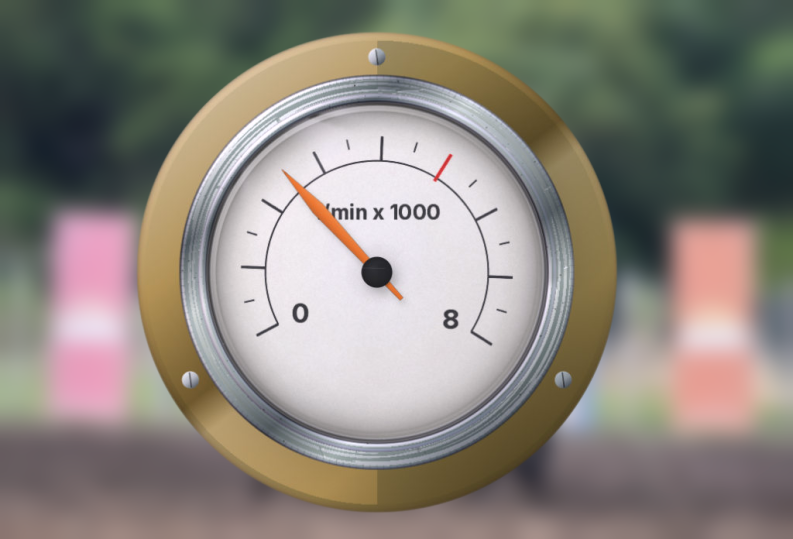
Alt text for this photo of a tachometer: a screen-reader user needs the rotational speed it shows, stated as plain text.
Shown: 2500 rpm
